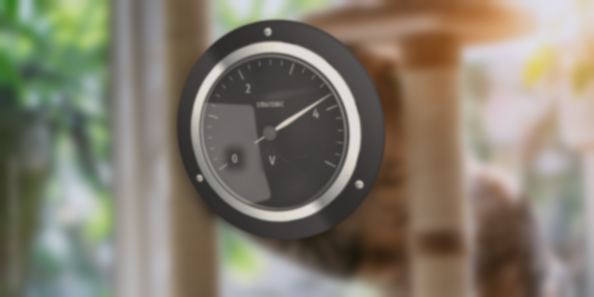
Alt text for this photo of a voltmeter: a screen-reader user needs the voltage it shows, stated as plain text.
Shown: 3.8 V
